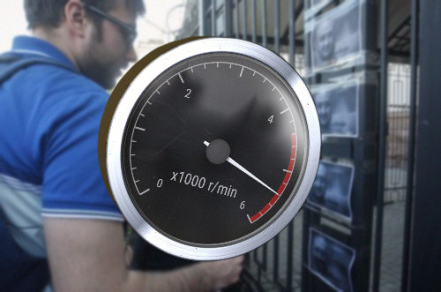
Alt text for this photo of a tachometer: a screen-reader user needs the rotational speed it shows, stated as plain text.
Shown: 5400 rpm
